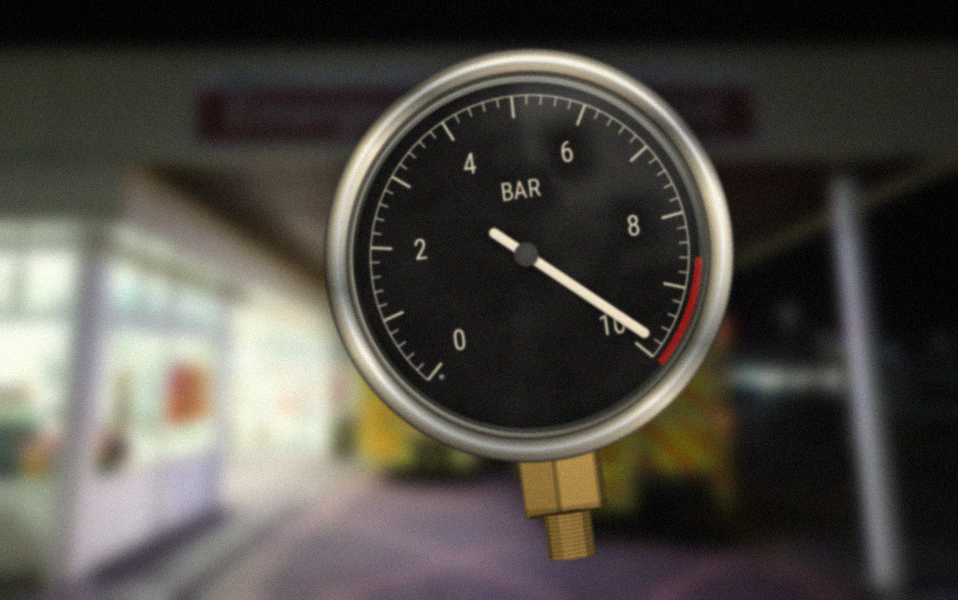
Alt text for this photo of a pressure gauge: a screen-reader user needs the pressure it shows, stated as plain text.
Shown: 9.8 bar
